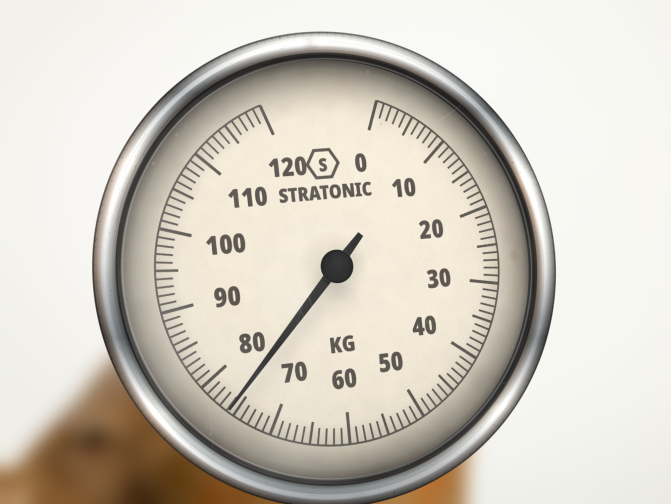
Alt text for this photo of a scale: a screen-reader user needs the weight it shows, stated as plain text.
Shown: 76 kg
